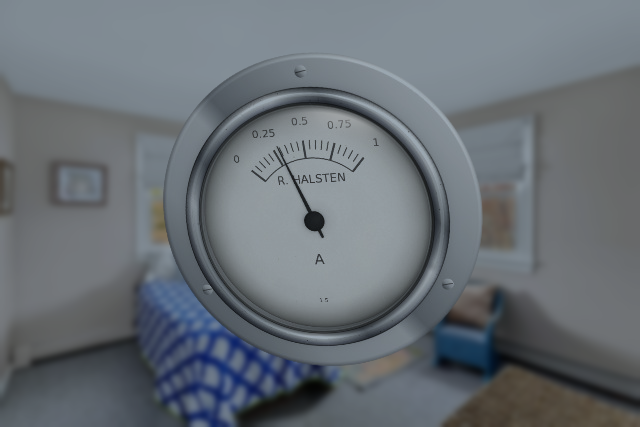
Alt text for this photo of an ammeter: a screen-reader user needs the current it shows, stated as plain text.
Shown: 0.3 A
